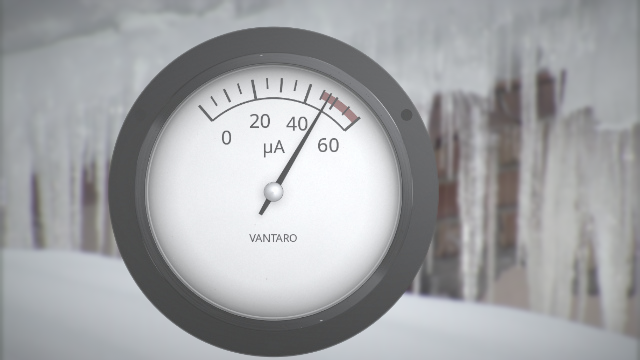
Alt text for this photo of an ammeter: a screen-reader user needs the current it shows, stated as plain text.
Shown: 47.5 µA
